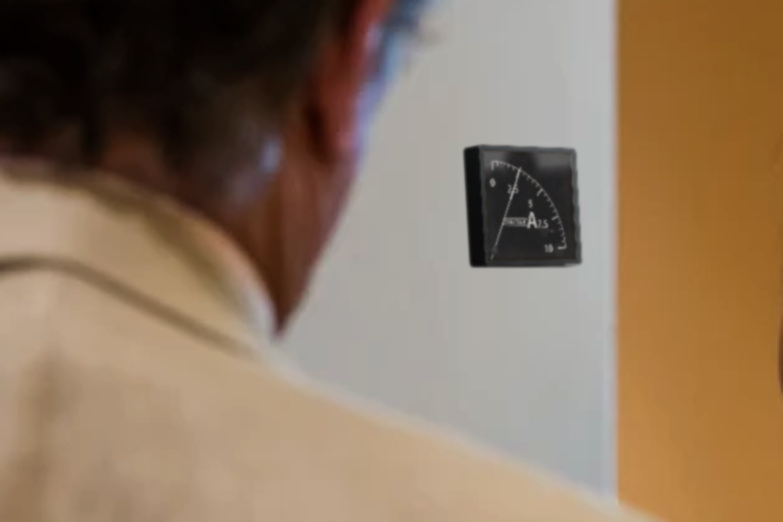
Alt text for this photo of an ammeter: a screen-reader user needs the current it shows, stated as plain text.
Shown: 2.5 A
